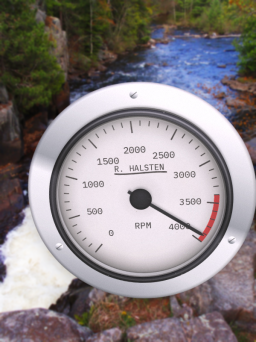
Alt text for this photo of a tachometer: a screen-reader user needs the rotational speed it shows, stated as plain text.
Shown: 3900 rpm
